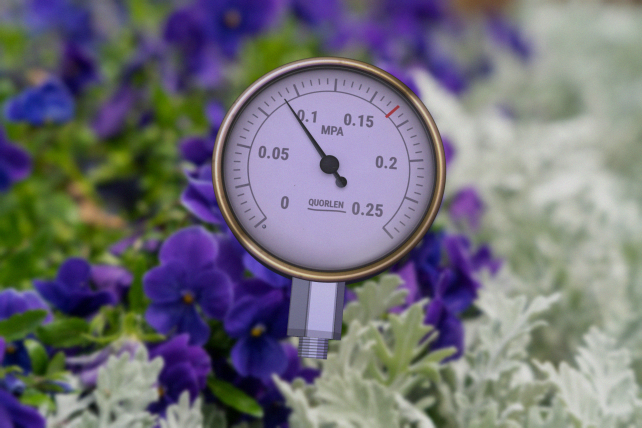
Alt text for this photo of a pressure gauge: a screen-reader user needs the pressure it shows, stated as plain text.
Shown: 0.09 MPa
